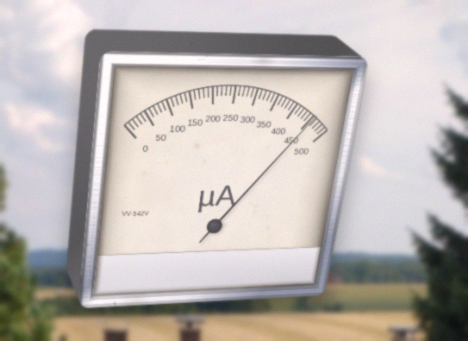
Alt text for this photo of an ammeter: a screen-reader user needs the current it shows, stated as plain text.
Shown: 450 µA
